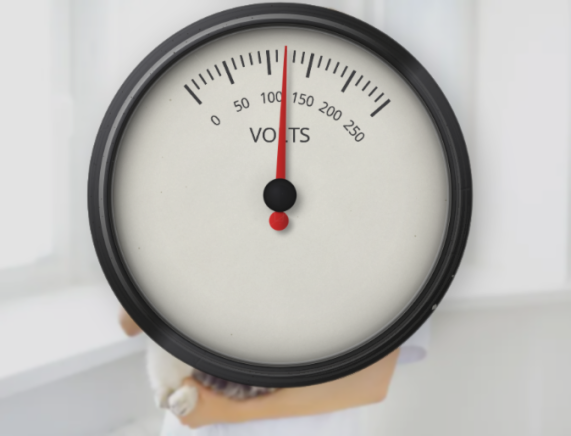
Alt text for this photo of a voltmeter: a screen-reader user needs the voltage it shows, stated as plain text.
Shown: 120 V
